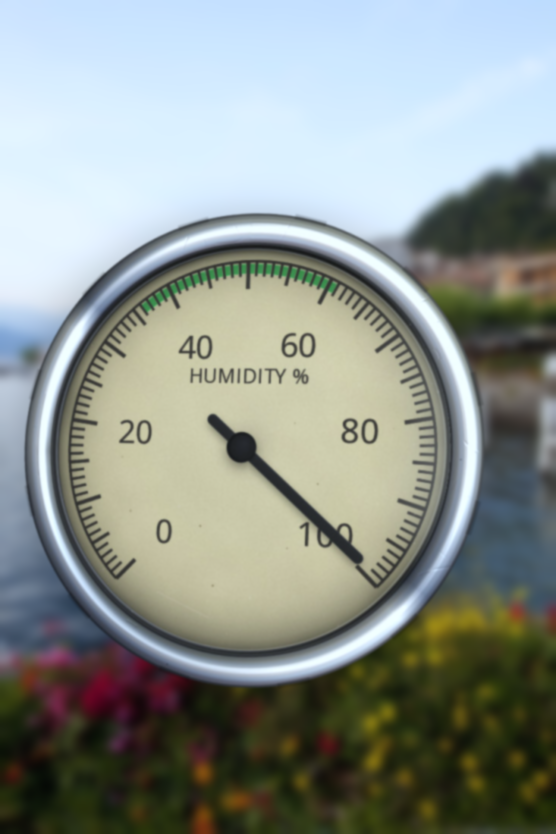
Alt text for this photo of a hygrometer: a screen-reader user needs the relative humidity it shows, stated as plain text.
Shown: 99 %
